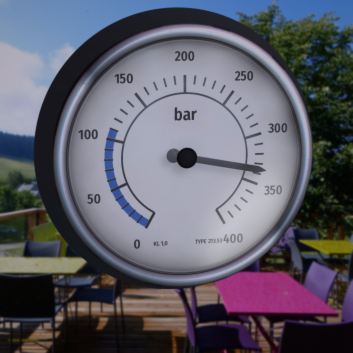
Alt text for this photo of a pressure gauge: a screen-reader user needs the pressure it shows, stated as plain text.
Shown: 335 bar
